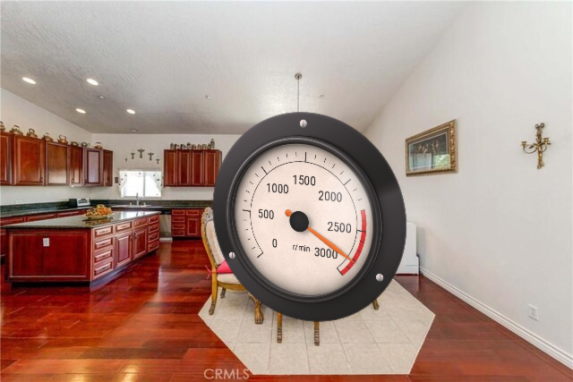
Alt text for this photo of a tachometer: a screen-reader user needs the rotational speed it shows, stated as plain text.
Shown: 2800 rpm
